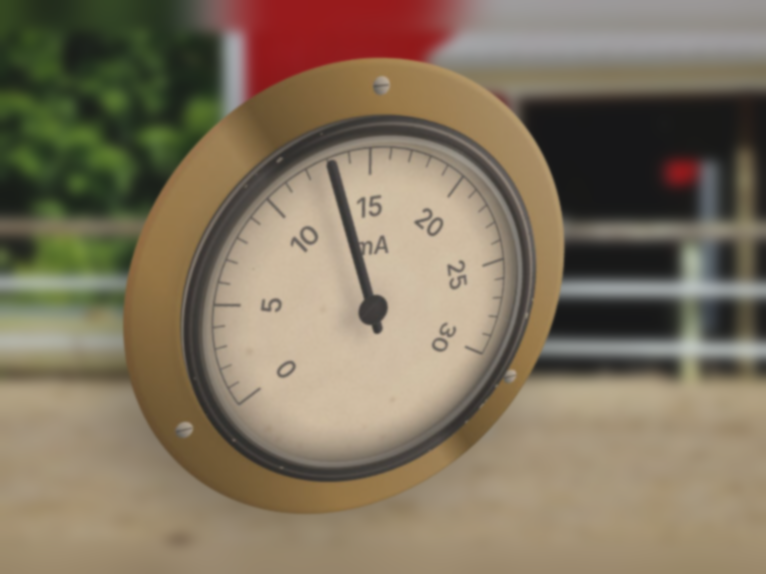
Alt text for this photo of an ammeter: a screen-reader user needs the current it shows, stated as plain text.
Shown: 13 mA
